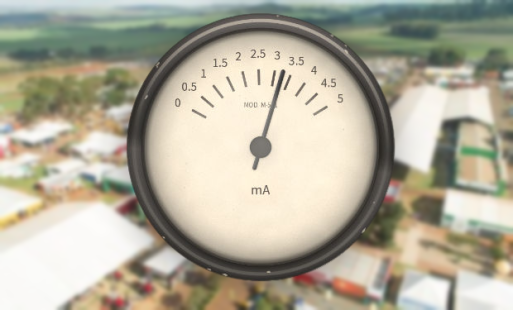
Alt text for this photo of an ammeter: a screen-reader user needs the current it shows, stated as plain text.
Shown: 3.25 mA
